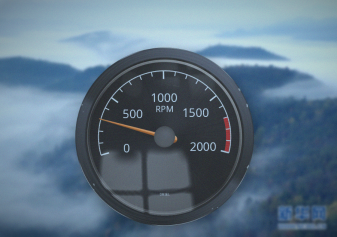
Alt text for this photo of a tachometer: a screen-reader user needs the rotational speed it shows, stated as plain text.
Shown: 300 rpm
